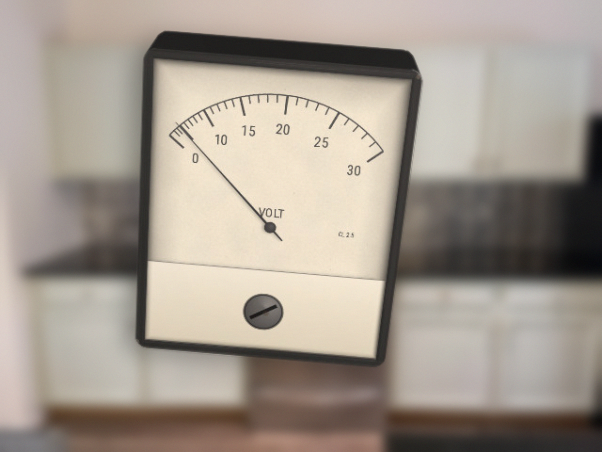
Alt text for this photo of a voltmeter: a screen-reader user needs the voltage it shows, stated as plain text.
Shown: 5 V
